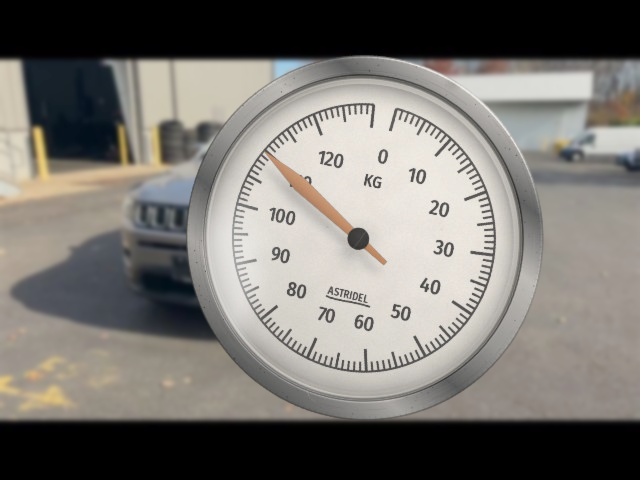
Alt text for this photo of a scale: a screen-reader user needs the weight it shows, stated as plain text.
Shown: 110 kg
